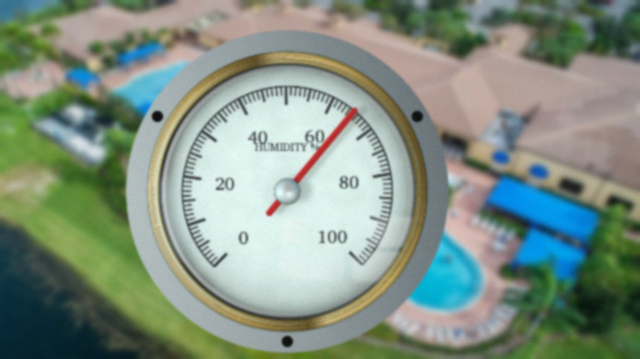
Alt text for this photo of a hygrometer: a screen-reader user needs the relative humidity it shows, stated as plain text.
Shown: 65 %
